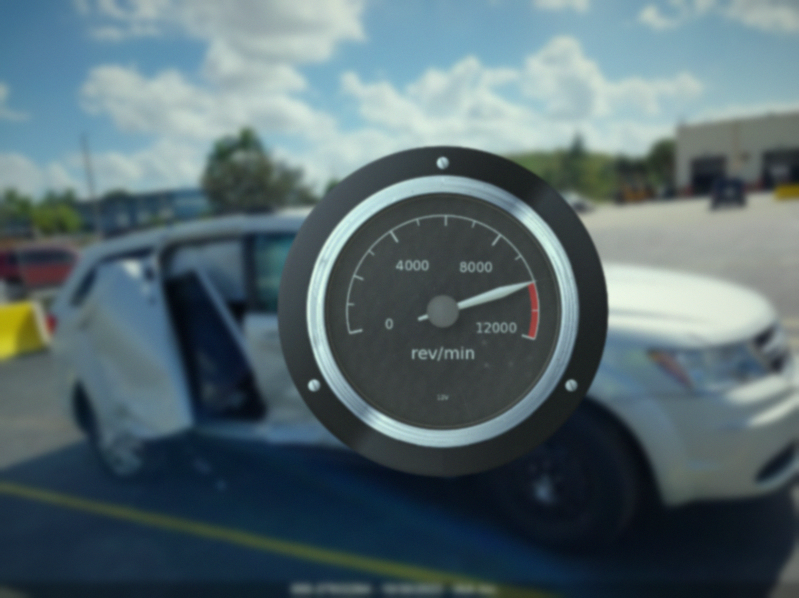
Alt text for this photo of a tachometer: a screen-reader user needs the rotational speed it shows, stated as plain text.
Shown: 10000 rpm
